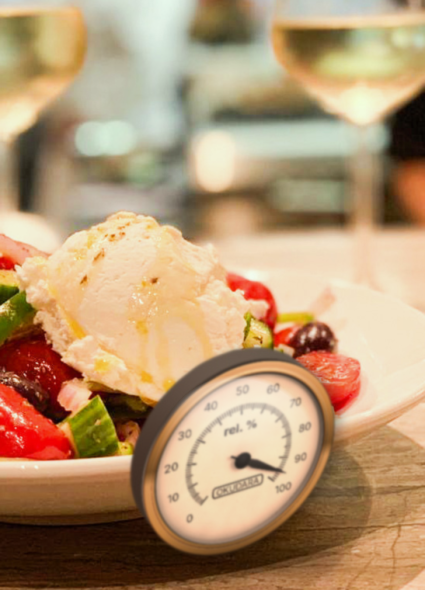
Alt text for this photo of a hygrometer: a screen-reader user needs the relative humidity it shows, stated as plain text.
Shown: 95 %
